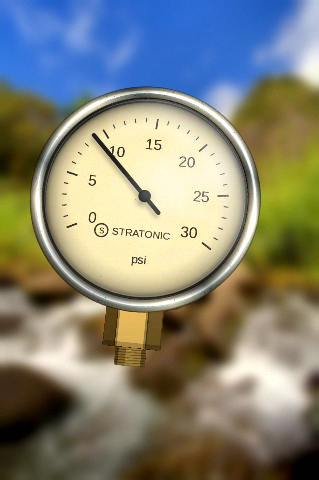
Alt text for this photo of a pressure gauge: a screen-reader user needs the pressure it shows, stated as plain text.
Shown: 9 psi
